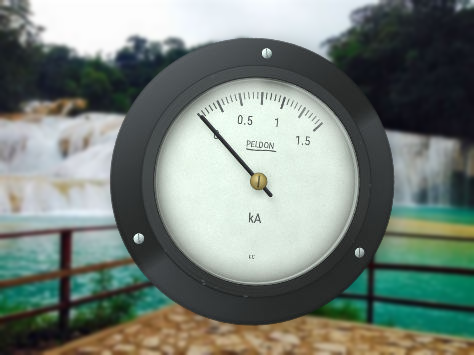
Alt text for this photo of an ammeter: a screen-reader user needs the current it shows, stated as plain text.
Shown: 0 kA
